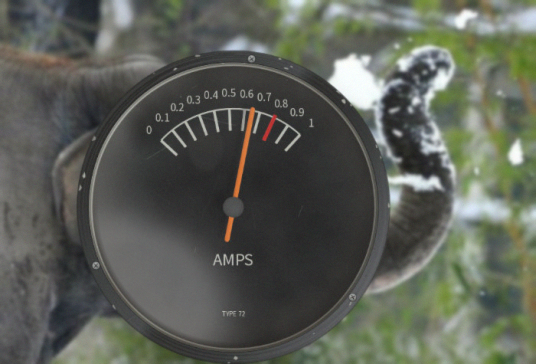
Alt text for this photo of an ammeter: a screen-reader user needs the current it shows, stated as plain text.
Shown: 0.65 A
